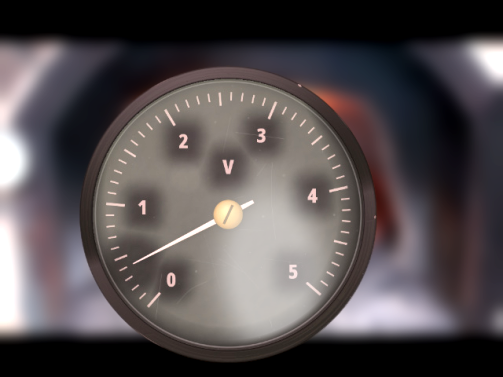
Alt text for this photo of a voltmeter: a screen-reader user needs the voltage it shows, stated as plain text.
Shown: 0.4 V
